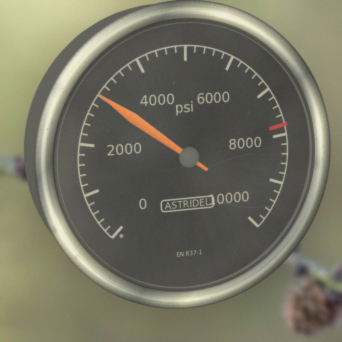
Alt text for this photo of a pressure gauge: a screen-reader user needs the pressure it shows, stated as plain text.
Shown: 3000 psi
